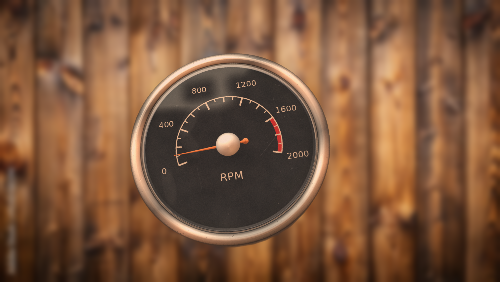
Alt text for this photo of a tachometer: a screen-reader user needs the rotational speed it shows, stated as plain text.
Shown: 100 rpm
